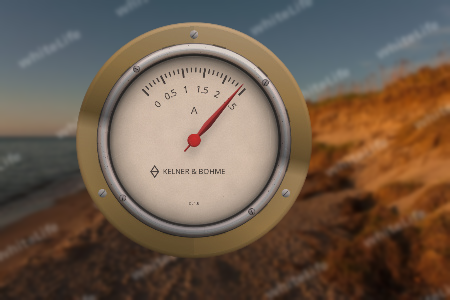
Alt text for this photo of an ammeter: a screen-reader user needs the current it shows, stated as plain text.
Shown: 2.4 A
